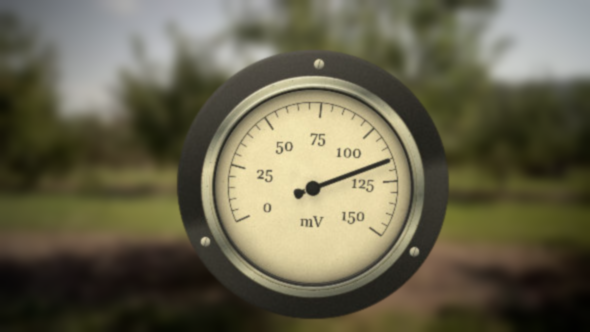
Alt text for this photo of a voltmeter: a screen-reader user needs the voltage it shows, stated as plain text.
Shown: 115 mV
